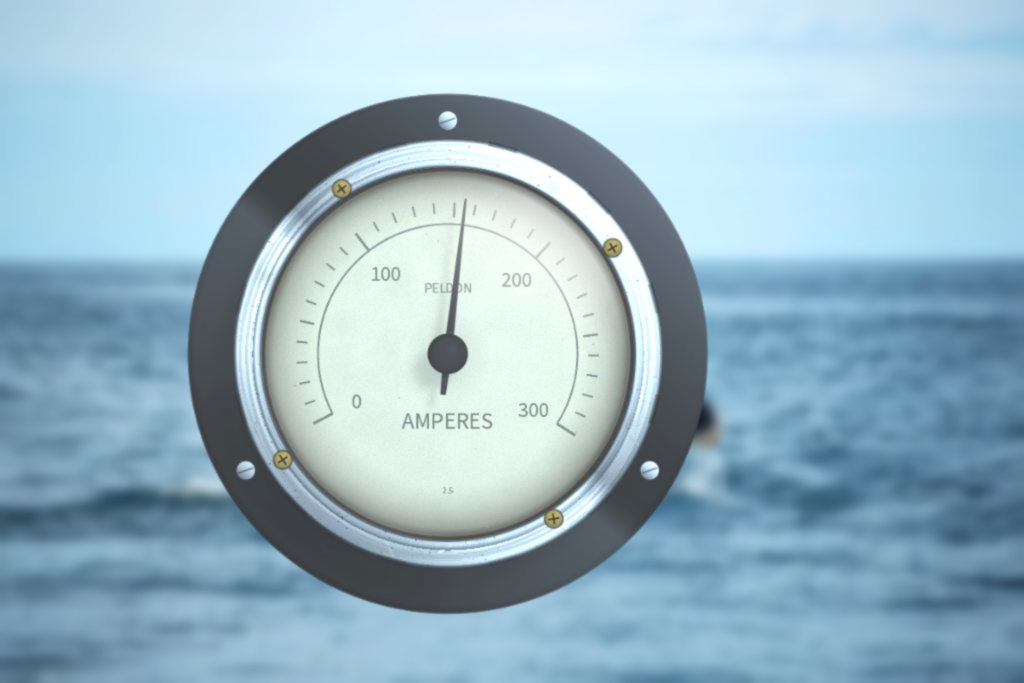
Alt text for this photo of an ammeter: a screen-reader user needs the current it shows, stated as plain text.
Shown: 155 A
